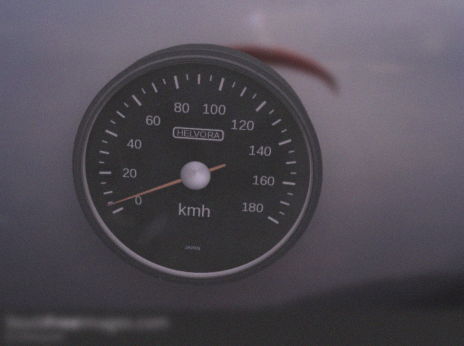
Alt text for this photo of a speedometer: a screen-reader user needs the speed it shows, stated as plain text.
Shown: 5 km/h
